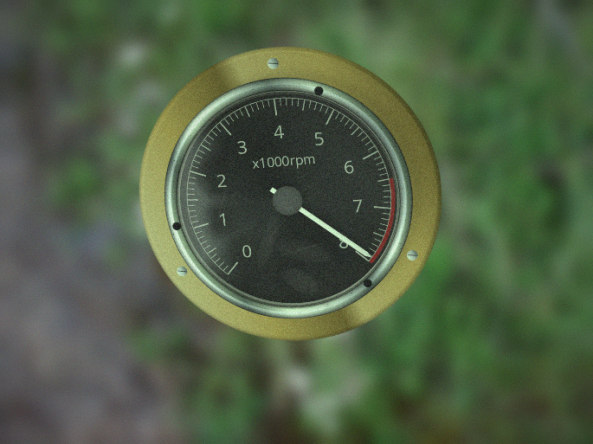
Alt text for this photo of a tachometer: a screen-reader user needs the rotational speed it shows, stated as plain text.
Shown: 7900 rpm
